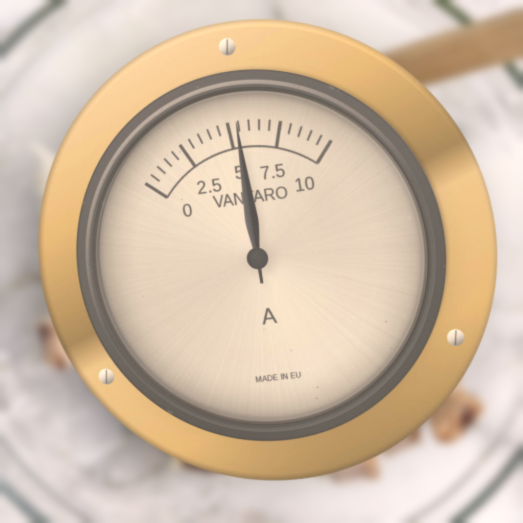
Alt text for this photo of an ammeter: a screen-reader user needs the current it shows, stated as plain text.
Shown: 5.5 A
